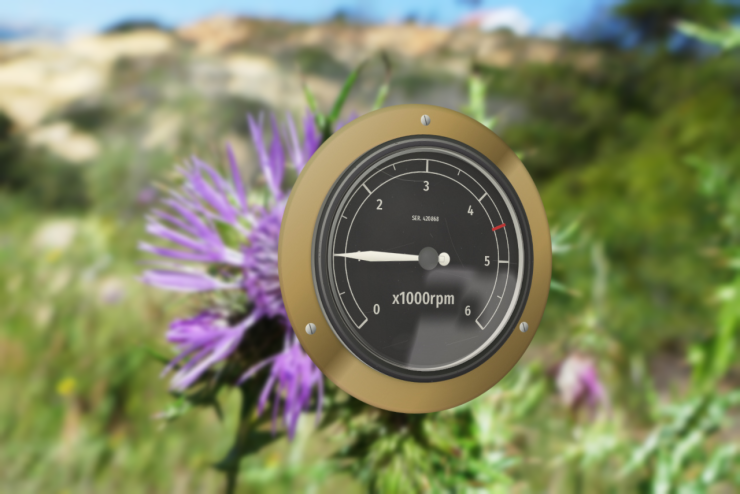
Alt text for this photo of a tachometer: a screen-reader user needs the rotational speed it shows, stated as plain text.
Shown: 1000 rpm
